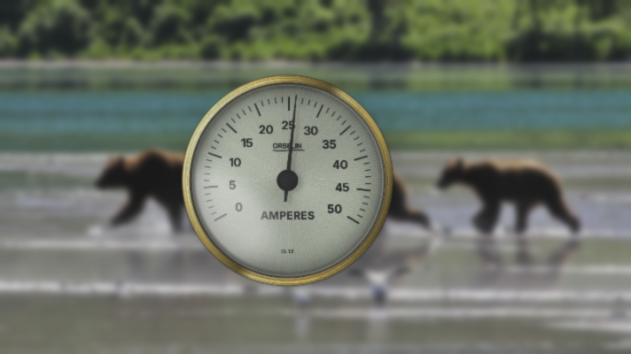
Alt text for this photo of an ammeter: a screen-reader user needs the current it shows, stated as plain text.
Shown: 26 A
